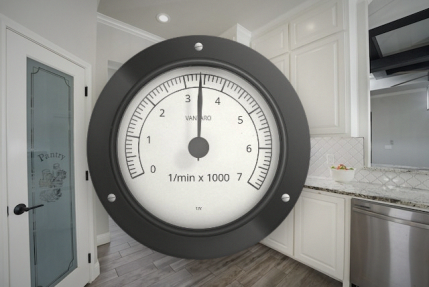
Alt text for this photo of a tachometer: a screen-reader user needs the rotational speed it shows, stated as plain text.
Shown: 3400 rpm
